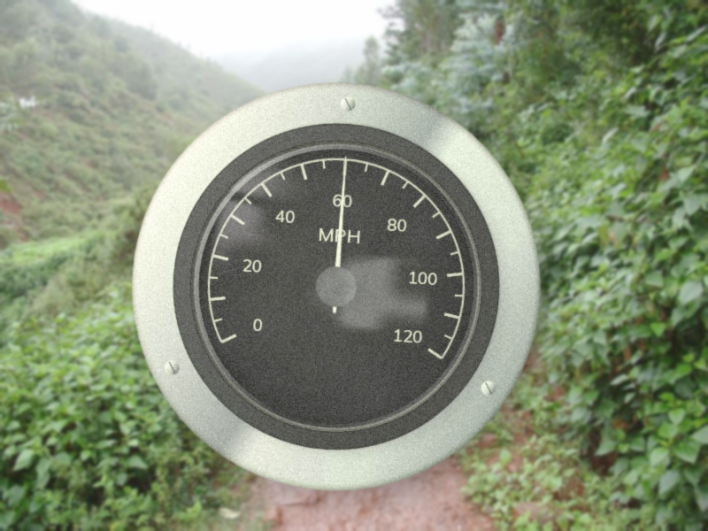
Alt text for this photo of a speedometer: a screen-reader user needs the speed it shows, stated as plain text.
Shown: 60 mph
